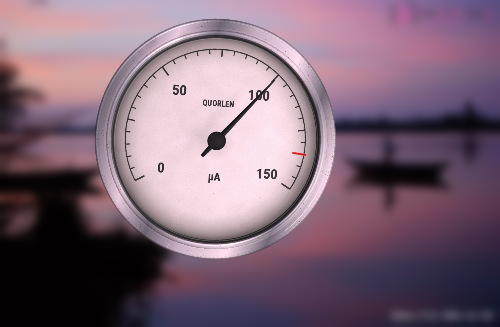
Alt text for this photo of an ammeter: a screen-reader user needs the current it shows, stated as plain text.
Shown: 100 µA
